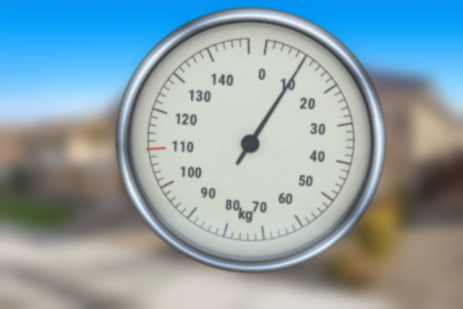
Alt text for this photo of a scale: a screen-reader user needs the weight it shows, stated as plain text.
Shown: 10 kg
